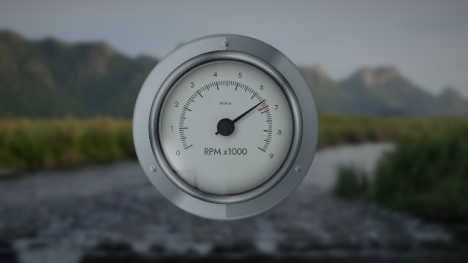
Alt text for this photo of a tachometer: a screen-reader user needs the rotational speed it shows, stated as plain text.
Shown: 6500 rpm
